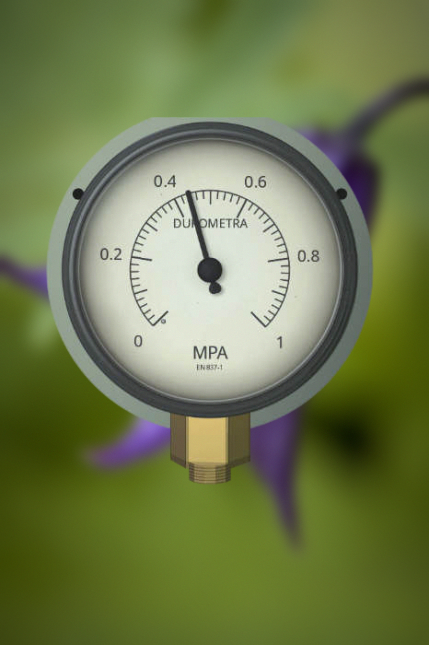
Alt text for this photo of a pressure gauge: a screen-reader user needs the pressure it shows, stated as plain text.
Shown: 0.44 MPa
